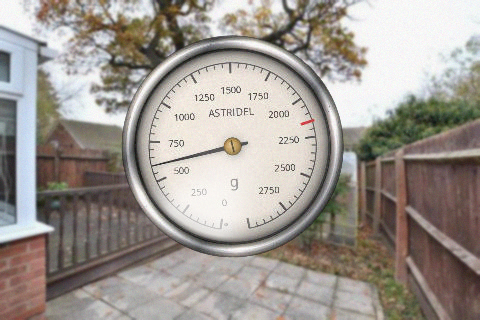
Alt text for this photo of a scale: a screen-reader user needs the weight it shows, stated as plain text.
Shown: 600 g
